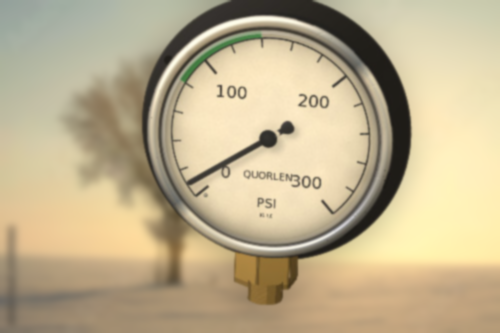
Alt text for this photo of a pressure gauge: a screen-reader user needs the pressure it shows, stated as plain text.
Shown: 10 psi
